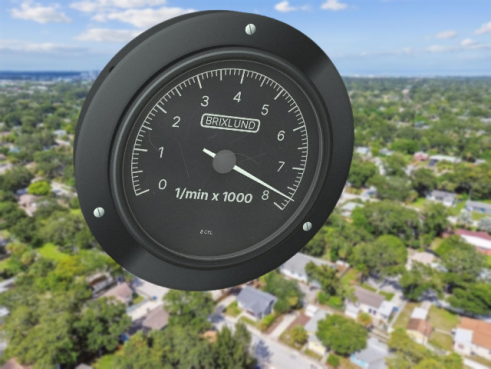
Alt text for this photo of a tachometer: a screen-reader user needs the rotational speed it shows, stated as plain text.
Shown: 7700 rpm
